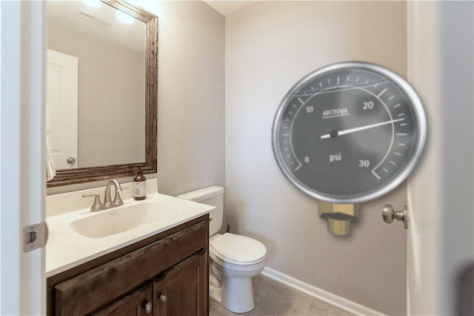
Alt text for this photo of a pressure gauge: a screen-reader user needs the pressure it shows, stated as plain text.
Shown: 23.5 psi
